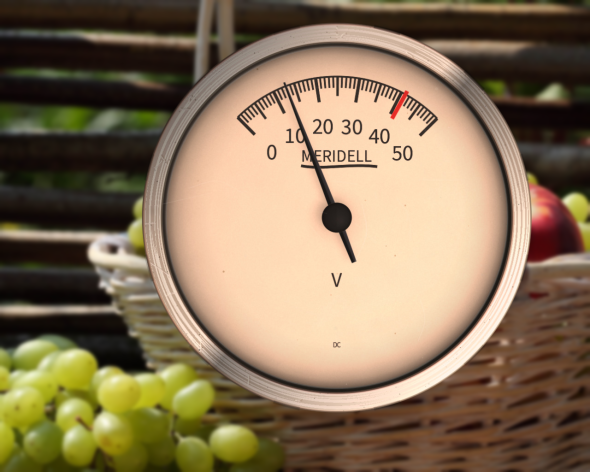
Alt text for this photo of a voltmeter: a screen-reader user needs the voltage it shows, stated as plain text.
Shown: 13 V
